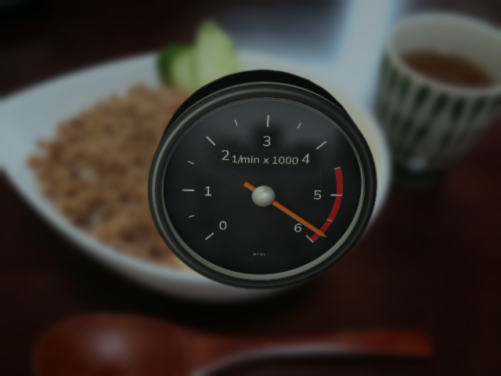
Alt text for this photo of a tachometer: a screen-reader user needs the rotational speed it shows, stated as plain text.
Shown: 5750 rpm
